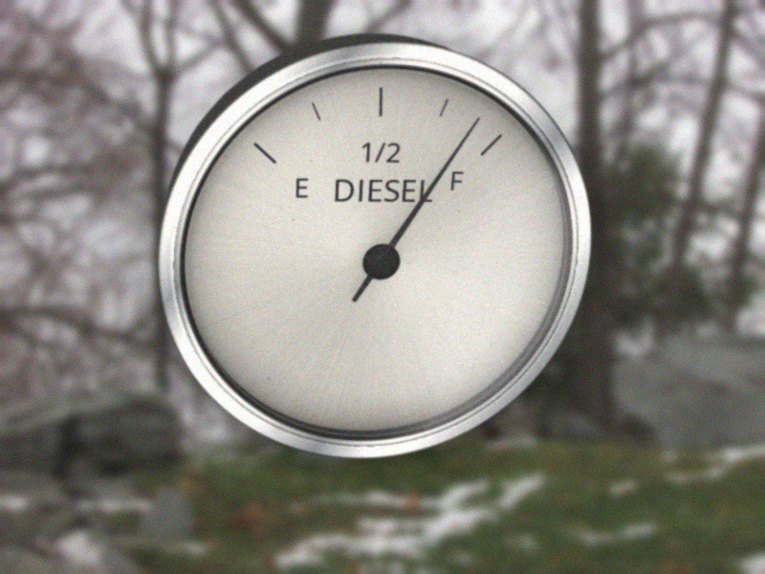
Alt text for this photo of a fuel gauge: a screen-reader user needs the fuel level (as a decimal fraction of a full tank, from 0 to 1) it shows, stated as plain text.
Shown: 0.875
